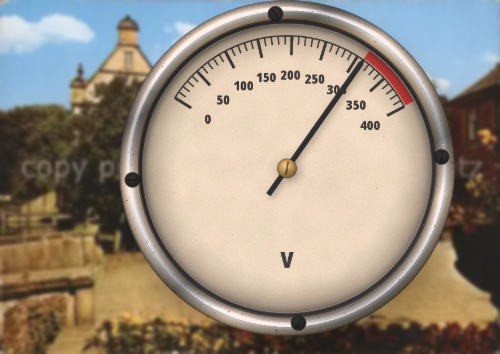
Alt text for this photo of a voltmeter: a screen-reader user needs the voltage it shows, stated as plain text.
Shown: 310 V
